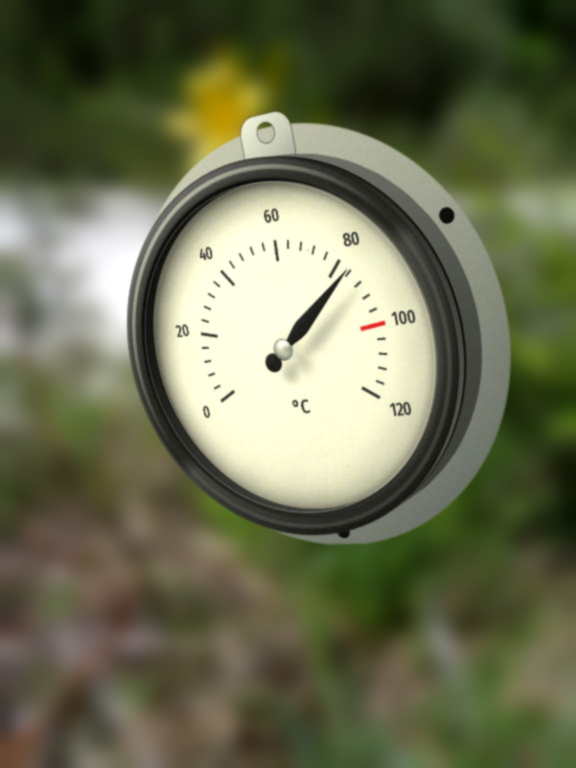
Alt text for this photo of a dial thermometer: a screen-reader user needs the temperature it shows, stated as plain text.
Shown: 84 °C
